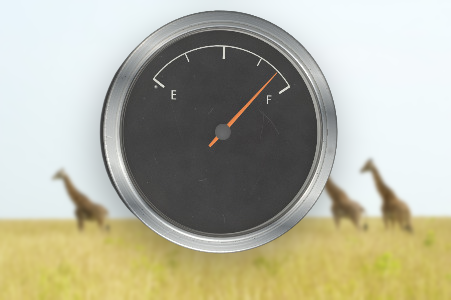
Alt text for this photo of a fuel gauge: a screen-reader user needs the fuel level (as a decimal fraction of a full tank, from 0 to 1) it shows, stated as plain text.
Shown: 0.875
